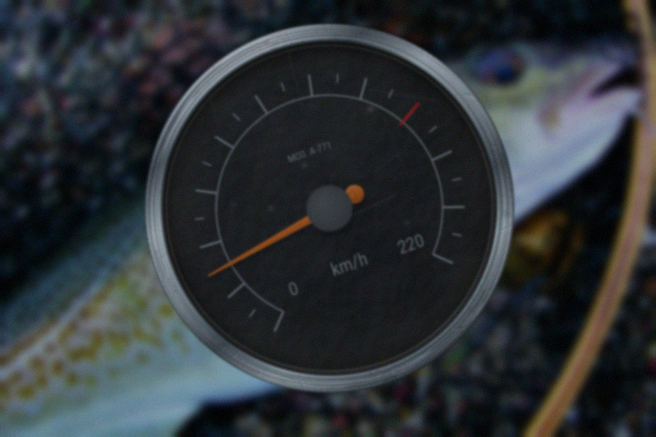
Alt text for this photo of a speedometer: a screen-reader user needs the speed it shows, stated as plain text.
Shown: 30 km/h
